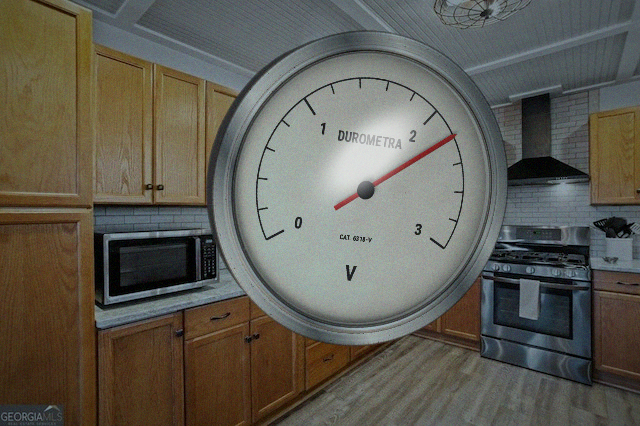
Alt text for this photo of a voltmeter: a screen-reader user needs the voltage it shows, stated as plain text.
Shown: 2.2 V
